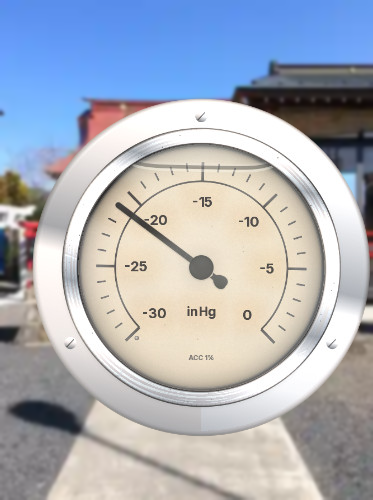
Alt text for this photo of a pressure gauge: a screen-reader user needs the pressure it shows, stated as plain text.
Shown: -21 inHg
